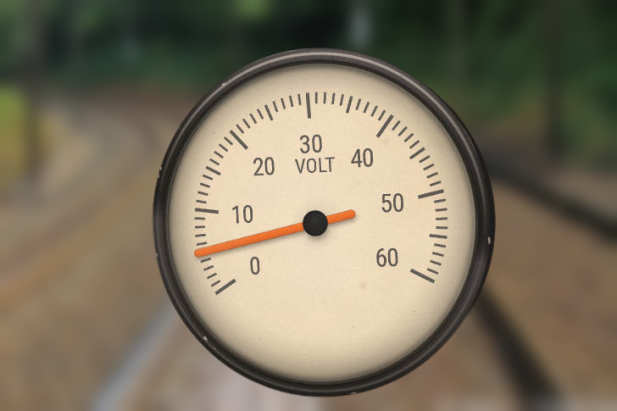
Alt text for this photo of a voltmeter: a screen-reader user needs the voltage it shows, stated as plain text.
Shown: 5 V
